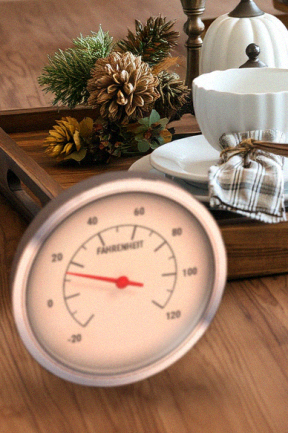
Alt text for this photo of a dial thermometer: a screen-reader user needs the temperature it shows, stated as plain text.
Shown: 15 °F
